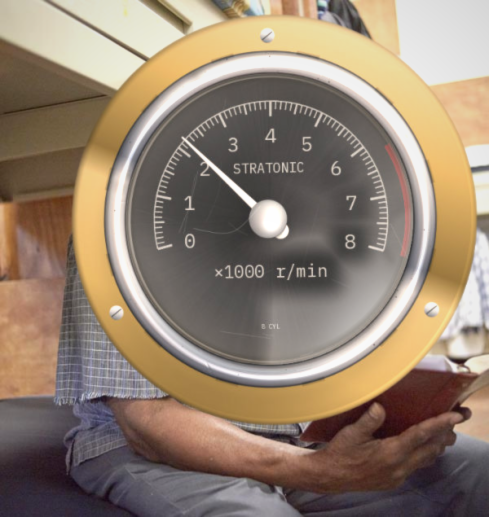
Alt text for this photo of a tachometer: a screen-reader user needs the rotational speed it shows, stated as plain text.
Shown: 2200 rpm
